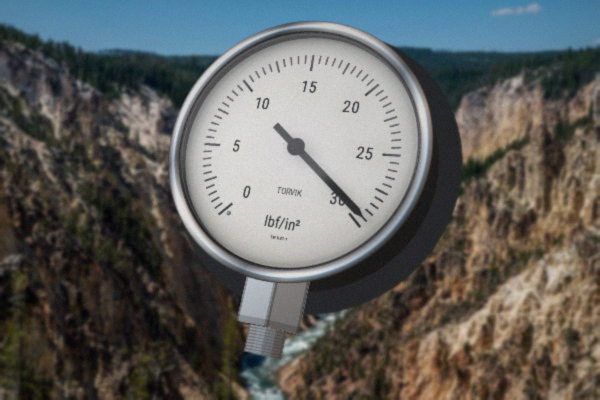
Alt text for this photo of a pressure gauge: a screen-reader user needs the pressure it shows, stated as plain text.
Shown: 29.5 psi
